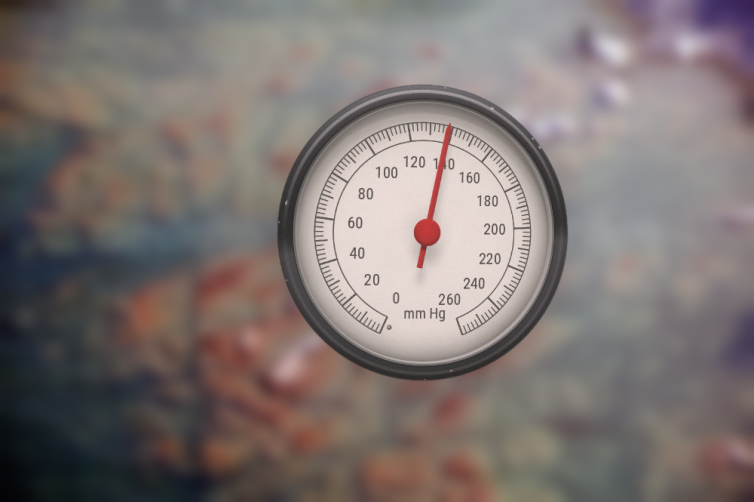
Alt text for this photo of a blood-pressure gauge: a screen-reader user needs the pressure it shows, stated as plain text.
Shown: 138 mmHg
